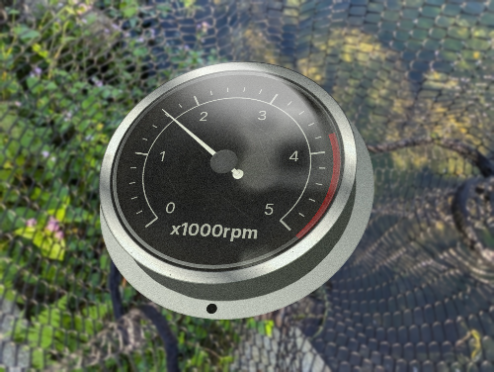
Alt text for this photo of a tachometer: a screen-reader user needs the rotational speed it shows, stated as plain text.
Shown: 1600 rpm
